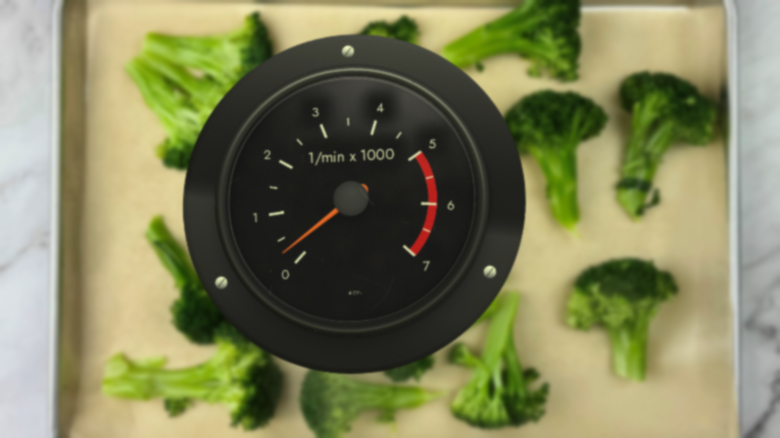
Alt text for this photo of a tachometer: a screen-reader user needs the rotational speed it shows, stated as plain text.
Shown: 250 rpm
